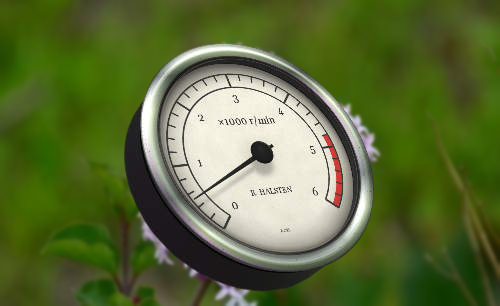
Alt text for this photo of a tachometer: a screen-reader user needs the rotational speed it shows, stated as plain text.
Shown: 500 rpm
